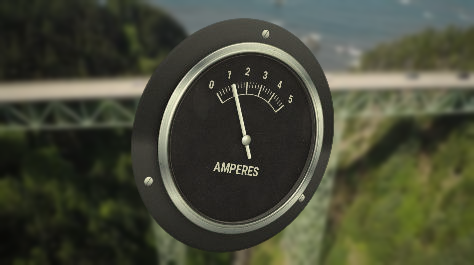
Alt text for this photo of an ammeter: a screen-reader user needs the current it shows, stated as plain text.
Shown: 1 A
